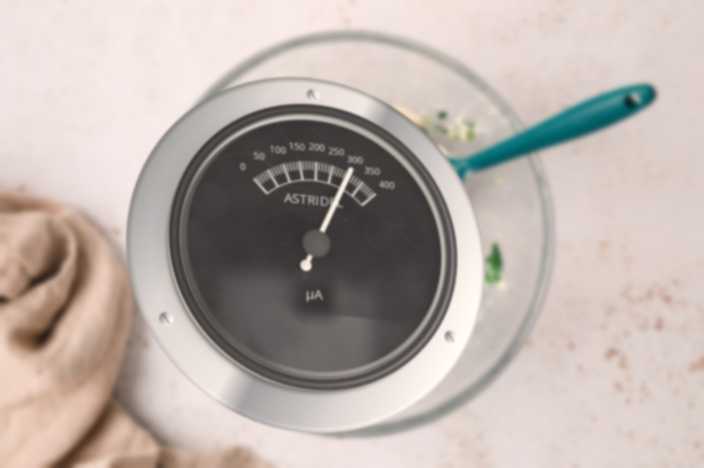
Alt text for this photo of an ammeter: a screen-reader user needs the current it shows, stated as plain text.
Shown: 300 µA
